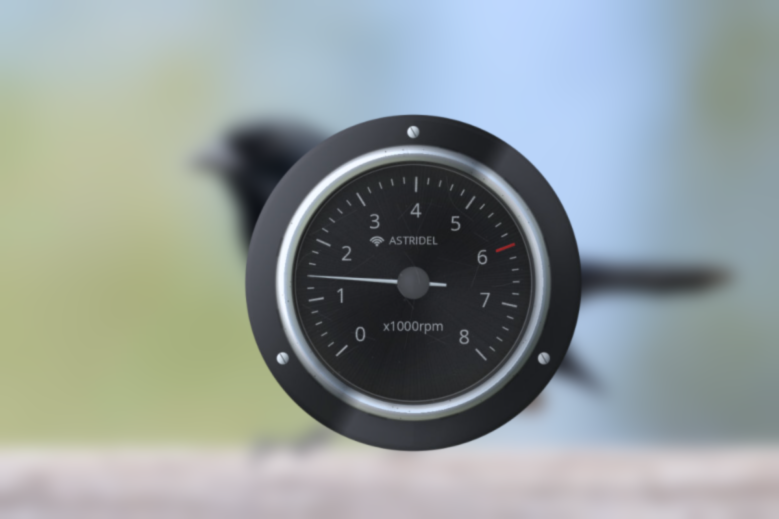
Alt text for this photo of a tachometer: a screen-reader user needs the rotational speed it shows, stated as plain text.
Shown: 1400 rpm
